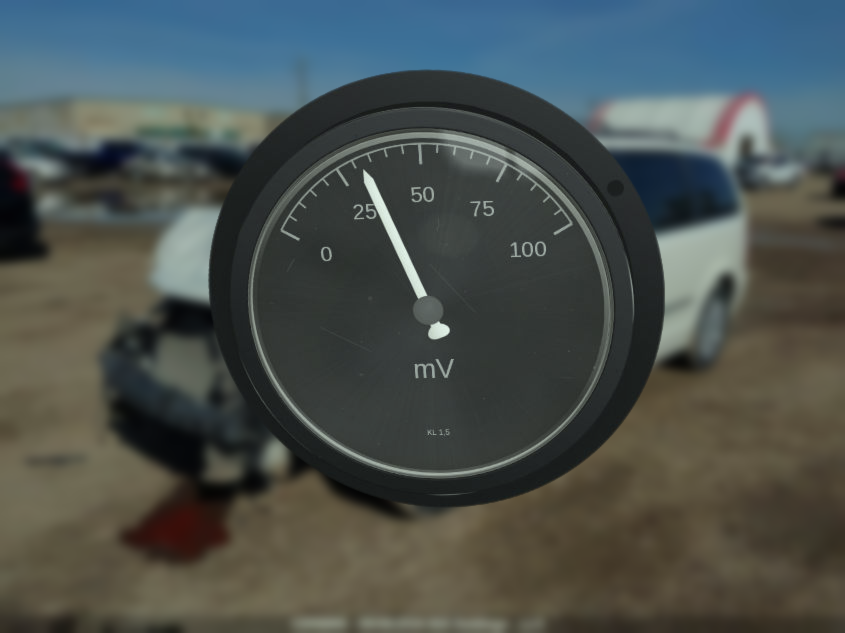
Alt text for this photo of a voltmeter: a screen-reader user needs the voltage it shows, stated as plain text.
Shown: 32.5 mV
